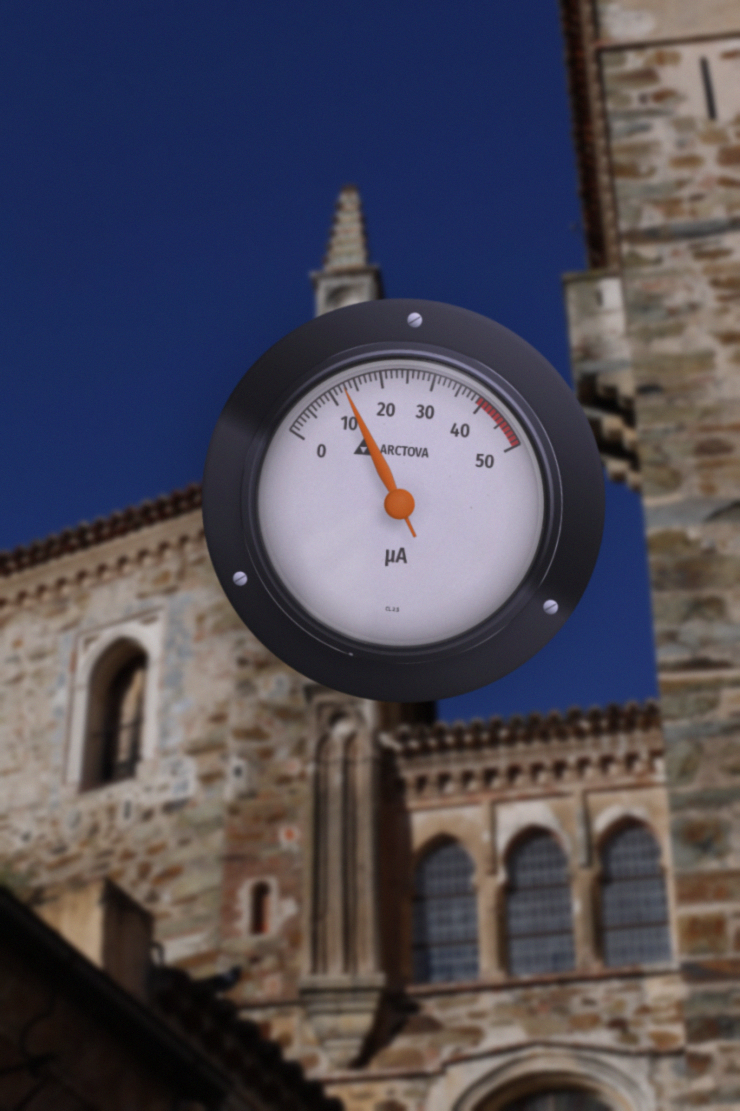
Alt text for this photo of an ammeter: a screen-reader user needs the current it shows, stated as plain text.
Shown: 13 µA
